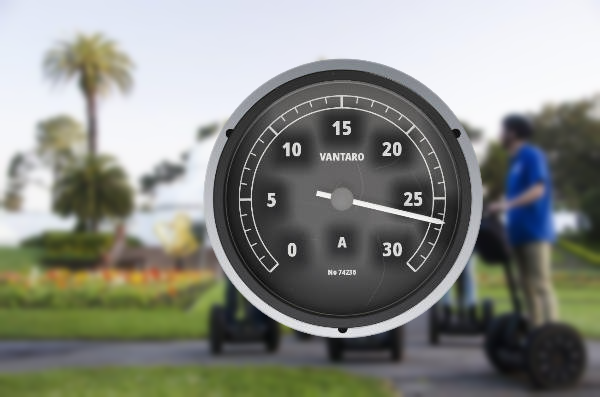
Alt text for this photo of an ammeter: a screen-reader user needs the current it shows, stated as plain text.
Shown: 26.5 A
